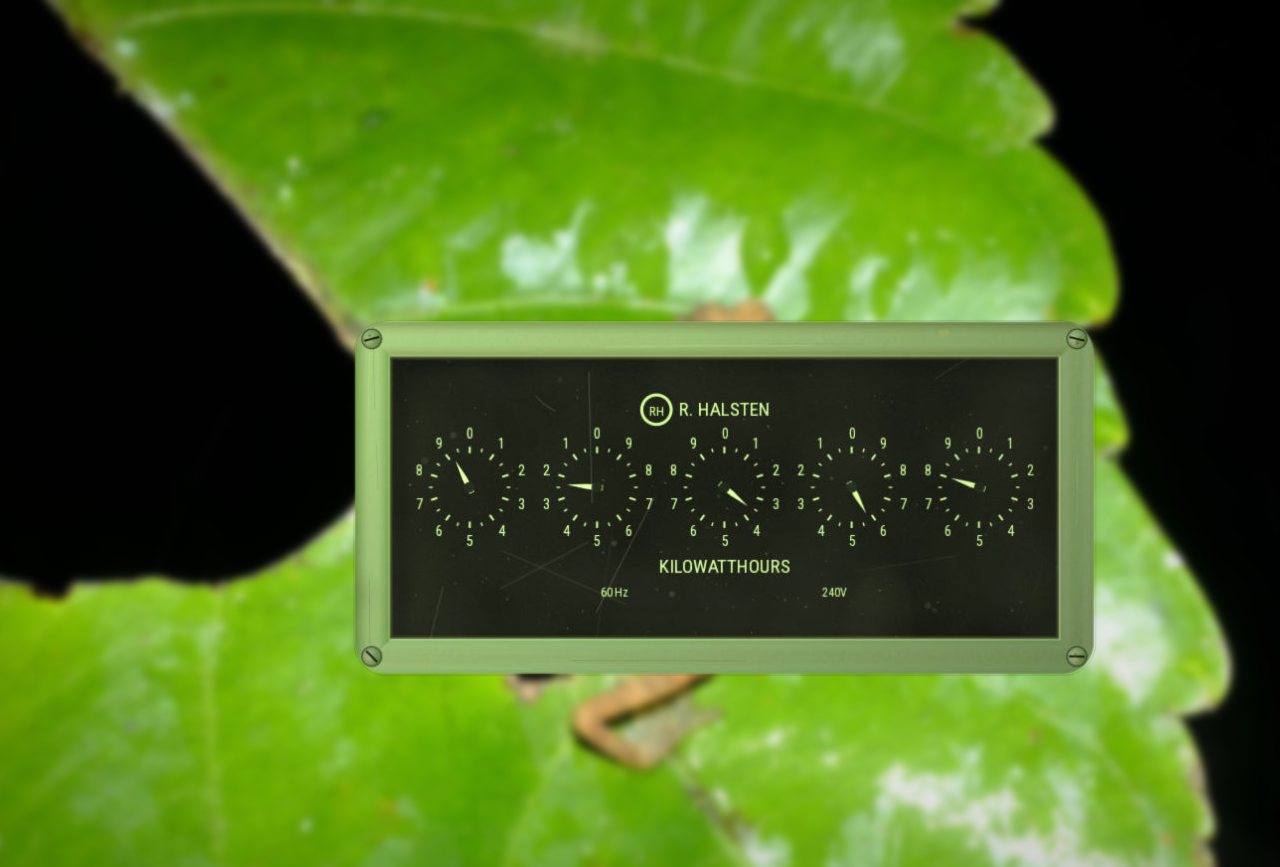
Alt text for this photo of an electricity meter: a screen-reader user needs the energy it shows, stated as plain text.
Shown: 92358 kWh
